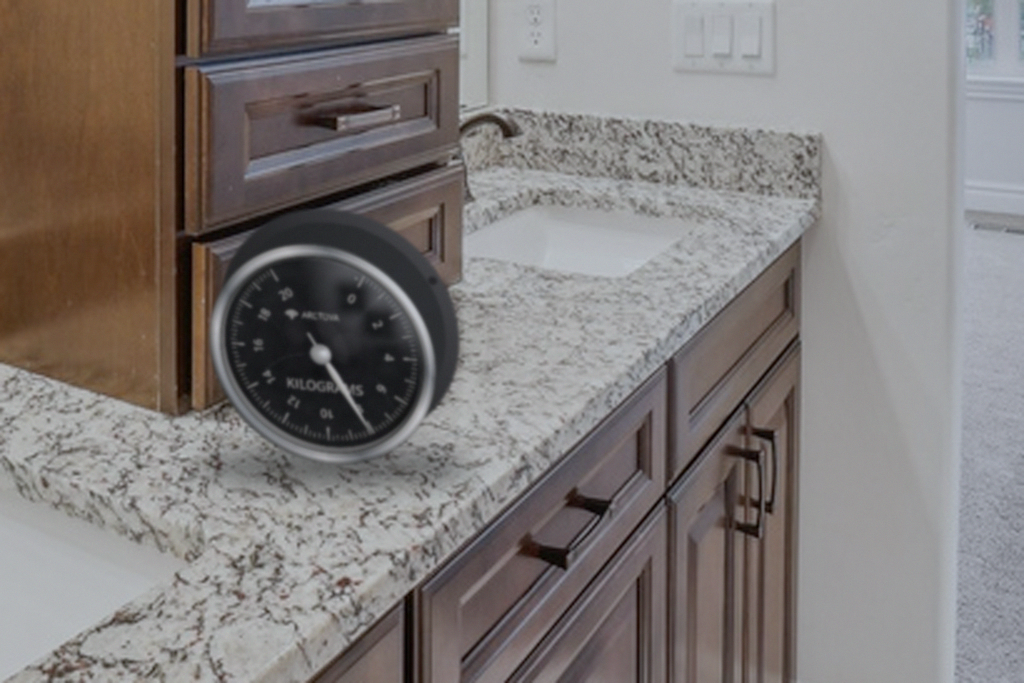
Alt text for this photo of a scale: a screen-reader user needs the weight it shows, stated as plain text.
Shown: 8 kg
